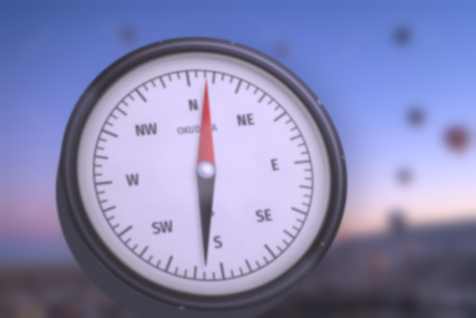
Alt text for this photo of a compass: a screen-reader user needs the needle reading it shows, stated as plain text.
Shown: 10 °
